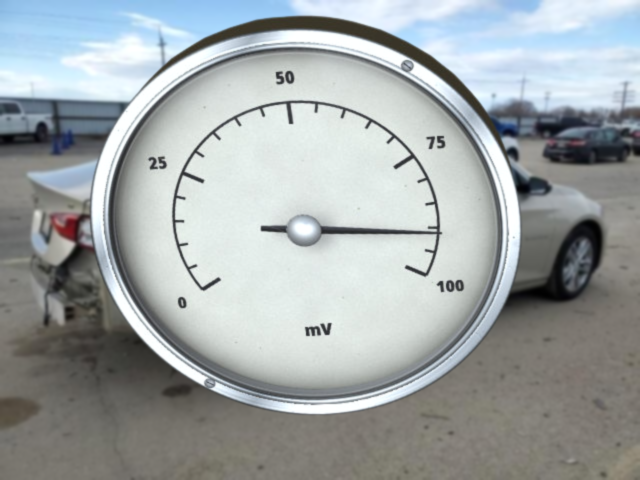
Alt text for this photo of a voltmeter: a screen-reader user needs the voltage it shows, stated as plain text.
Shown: 90 mV
